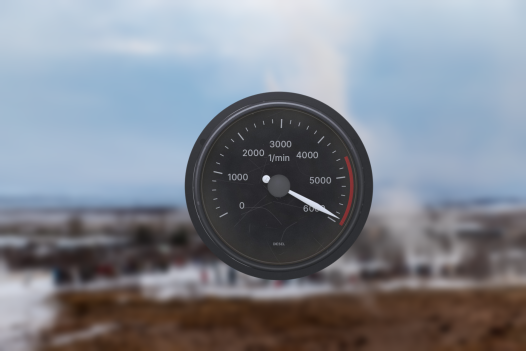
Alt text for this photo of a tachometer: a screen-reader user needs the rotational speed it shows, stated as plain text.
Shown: 5900 rpm
